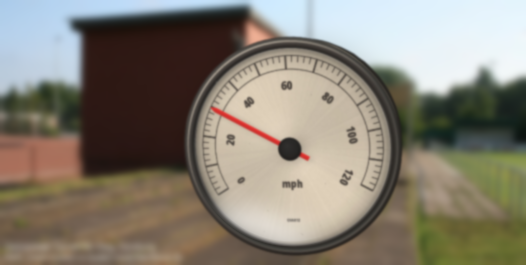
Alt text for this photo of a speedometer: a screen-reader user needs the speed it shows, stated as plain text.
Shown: 30 mph
